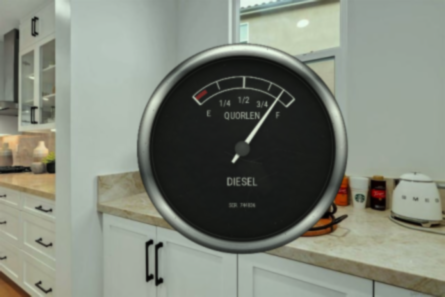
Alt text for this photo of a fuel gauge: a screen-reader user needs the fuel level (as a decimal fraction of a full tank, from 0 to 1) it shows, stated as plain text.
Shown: 0.875
